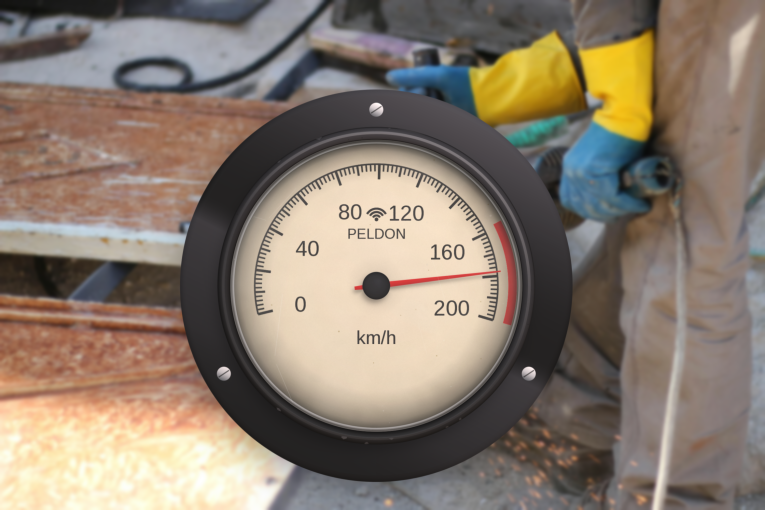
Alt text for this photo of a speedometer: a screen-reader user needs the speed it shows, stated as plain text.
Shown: 178 km/h
